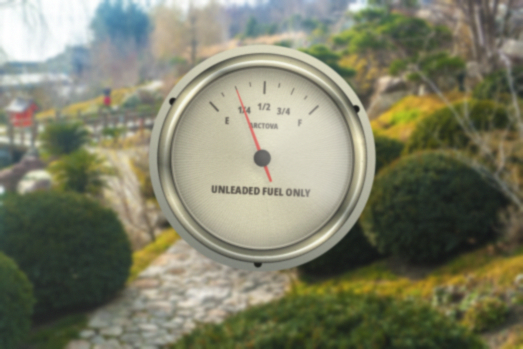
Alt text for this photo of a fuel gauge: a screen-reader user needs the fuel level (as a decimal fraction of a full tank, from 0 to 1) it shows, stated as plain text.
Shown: 0.25
